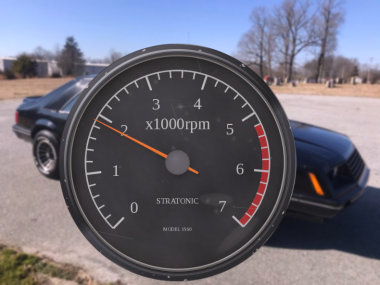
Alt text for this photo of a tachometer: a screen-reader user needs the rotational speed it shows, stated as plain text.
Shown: 1900 rpm
